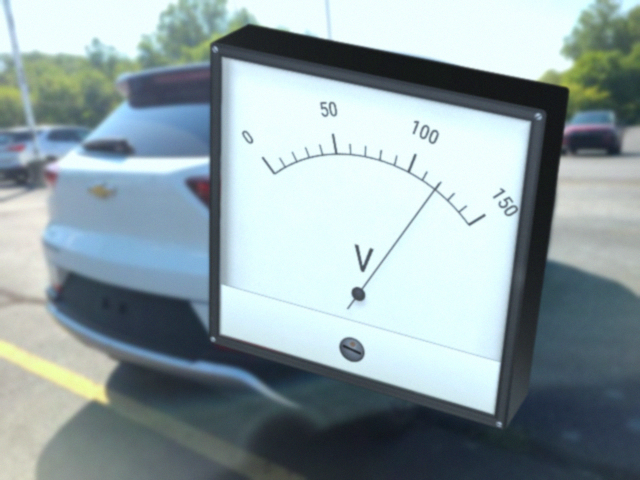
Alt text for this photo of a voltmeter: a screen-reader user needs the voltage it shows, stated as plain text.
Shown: 120 V
